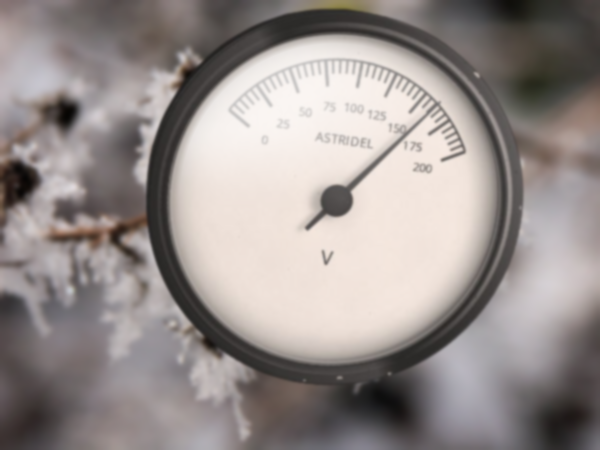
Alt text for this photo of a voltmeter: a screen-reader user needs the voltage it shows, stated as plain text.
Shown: 160 V
